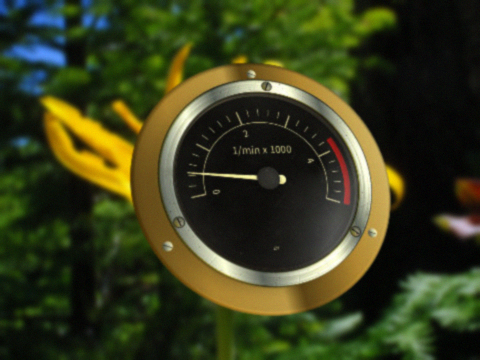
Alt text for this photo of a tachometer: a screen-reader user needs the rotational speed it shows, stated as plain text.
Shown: 400 rpm
